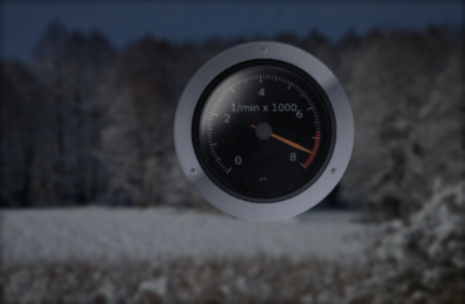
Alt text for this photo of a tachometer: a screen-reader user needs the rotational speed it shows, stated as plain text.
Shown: 7500 rpm
